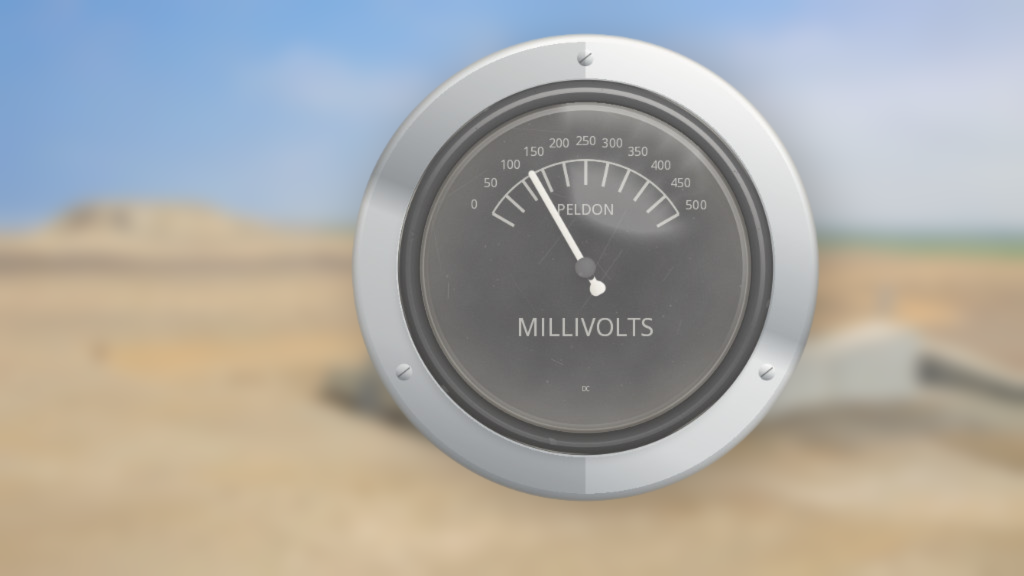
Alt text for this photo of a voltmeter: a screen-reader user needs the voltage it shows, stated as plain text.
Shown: 125 mV
